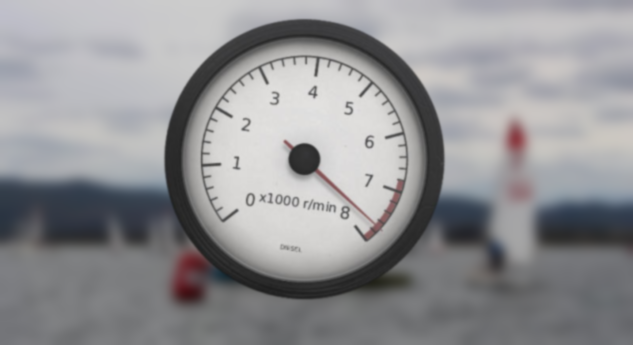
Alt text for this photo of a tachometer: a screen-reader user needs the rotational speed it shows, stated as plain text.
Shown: 7700 rpm
